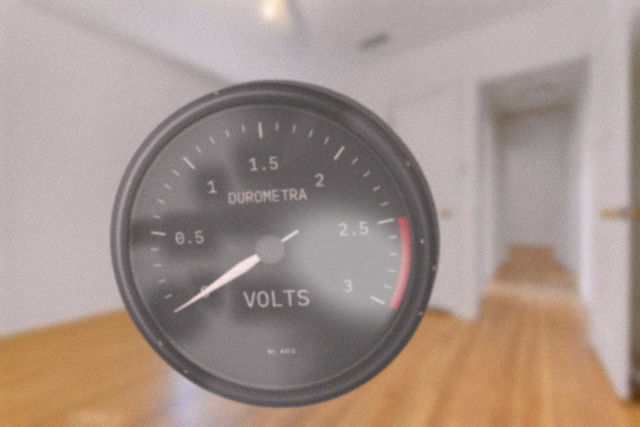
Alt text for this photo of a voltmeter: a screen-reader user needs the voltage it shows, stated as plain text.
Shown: 0 V
